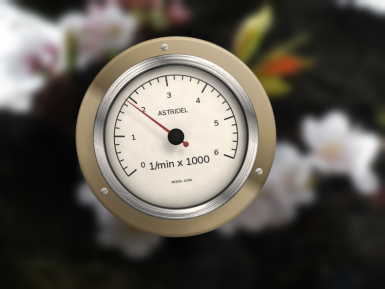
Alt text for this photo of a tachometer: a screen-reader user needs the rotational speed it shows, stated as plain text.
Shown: 1900 rpm
